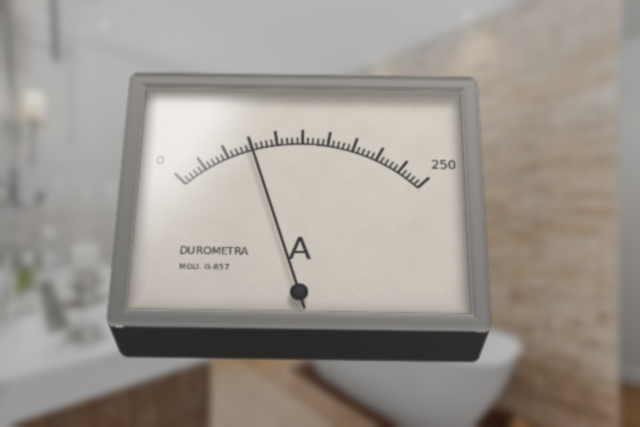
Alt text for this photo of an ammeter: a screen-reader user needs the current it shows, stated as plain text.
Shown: 75 A
